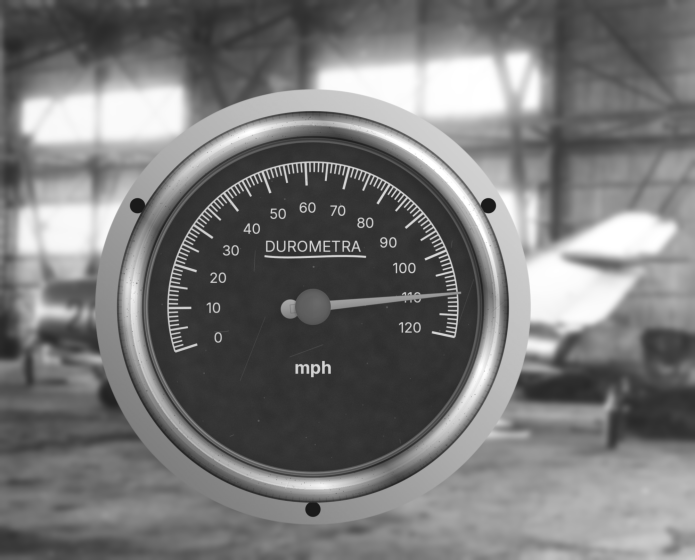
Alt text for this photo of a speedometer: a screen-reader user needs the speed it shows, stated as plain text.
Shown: 110 mph
